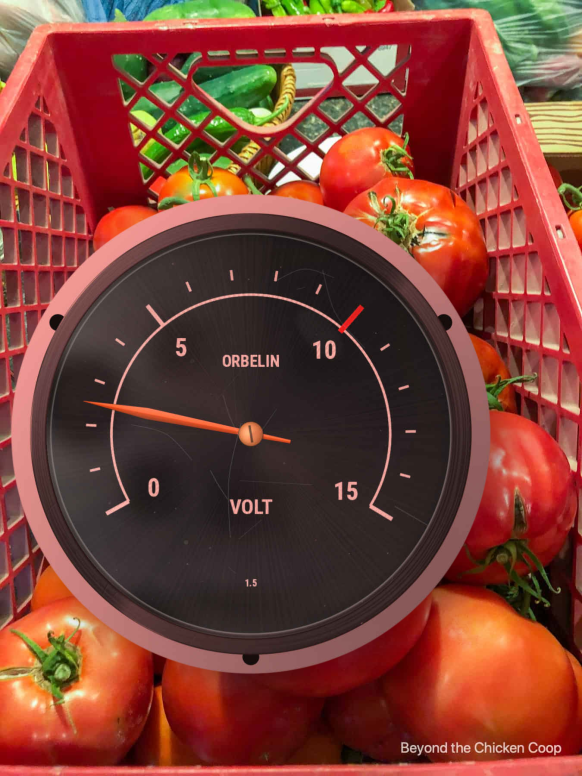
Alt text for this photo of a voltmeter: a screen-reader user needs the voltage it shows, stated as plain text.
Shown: 2.5 V
